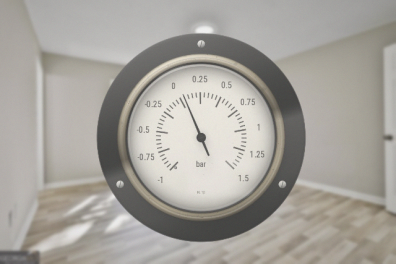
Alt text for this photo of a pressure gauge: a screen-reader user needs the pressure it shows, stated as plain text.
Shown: 0.05 bar
